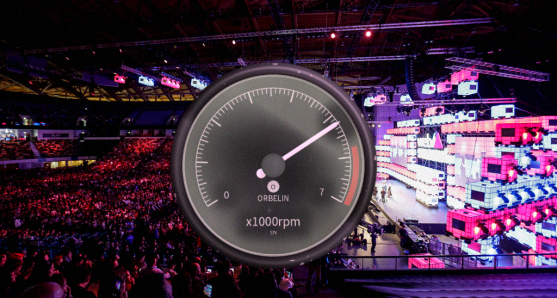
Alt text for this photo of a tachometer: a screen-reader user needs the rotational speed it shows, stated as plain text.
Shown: 5200 rpm
